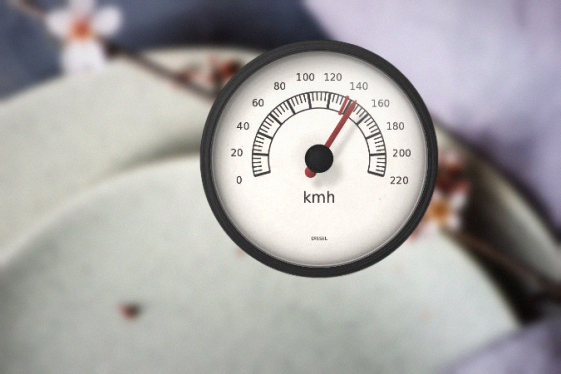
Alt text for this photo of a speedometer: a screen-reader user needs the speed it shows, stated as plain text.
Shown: 144 km/h
